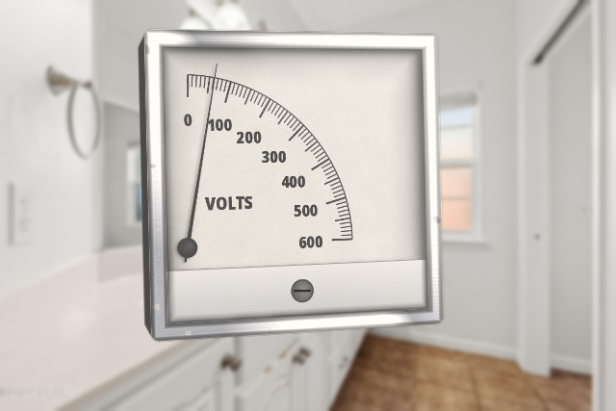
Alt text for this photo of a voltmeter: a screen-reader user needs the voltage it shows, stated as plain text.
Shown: 60 V
